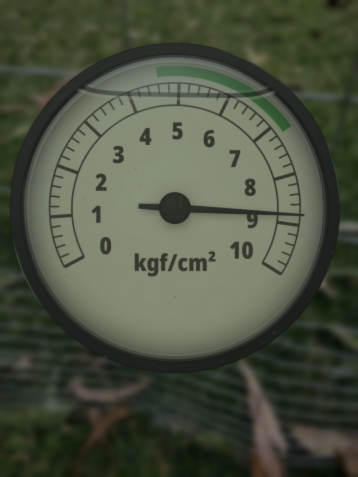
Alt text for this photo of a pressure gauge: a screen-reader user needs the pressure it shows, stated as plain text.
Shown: 8.8 kg/cm²
